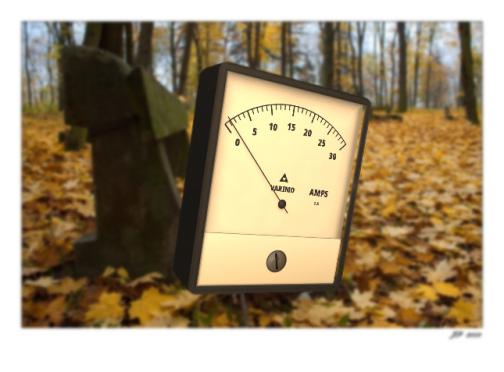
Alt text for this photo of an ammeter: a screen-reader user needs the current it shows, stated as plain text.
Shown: 1 A
